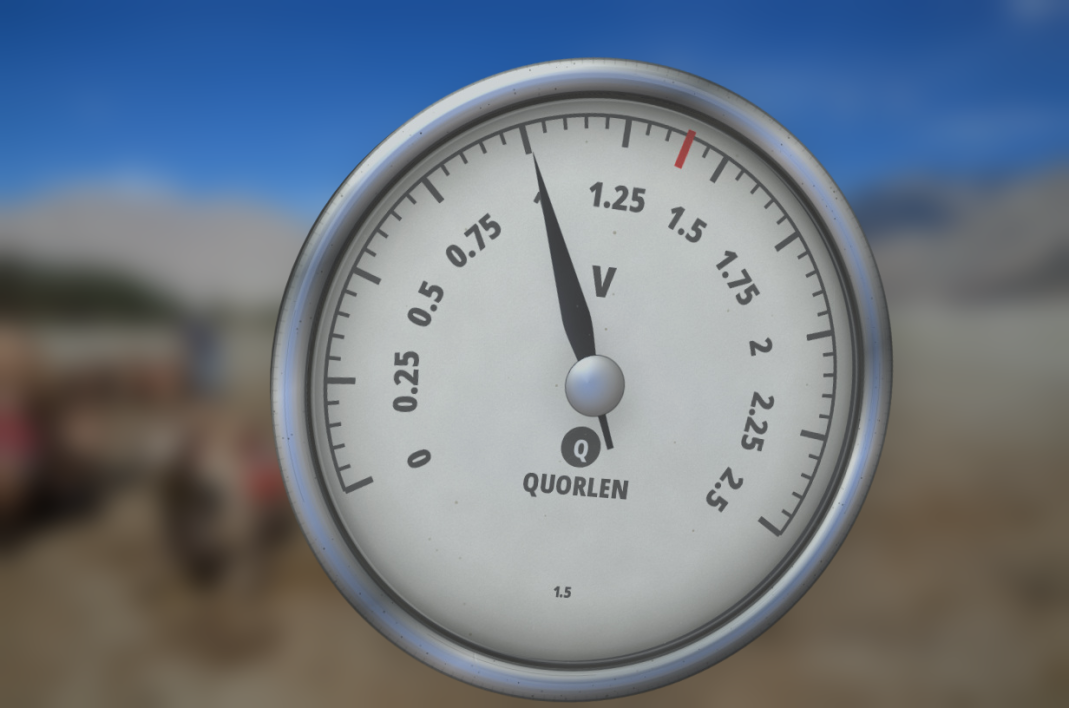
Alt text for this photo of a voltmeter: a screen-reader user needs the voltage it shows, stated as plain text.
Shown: 1 V
